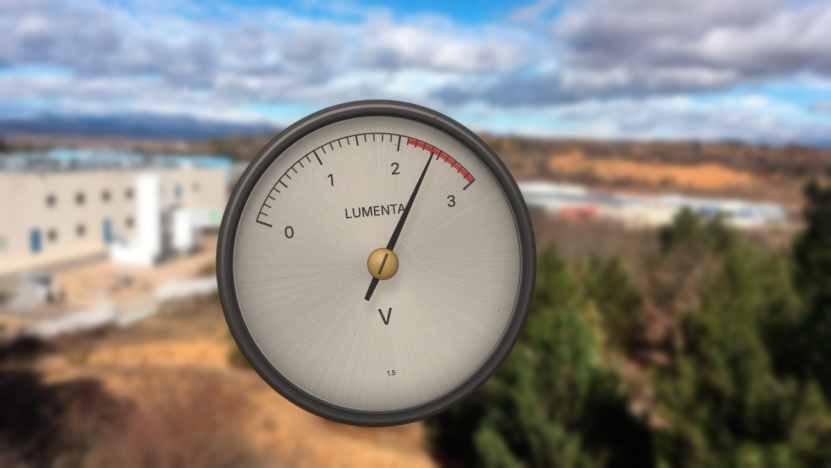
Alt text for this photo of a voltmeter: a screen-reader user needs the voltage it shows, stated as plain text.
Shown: 2.4 V
